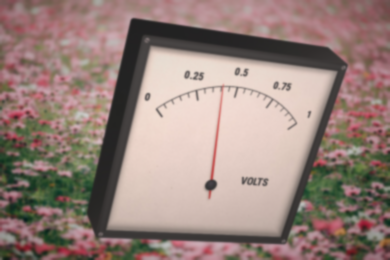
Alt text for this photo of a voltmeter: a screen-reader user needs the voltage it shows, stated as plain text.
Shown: 0.4 V
